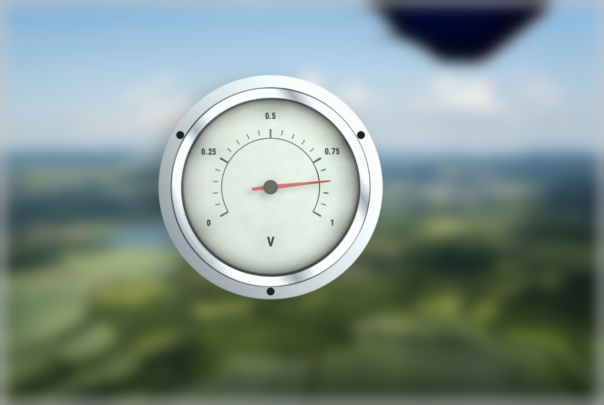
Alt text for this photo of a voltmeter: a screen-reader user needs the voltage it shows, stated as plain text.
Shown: 0.85 V
